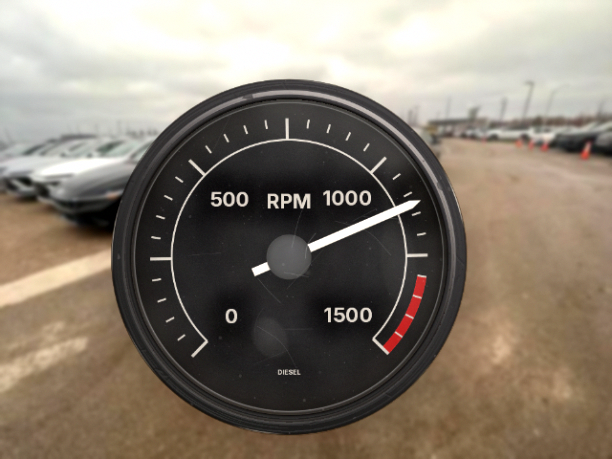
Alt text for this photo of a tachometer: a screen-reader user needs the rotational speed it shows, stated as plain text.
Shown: 1125 rpm
